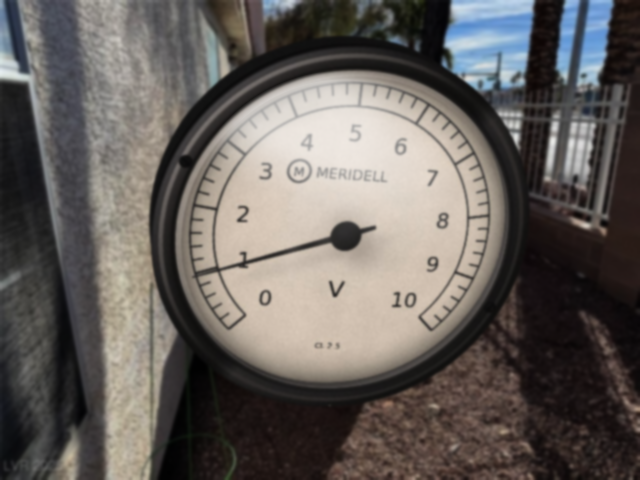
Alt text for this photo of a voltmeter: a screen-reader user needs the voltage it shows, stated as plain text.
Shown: 1 V
